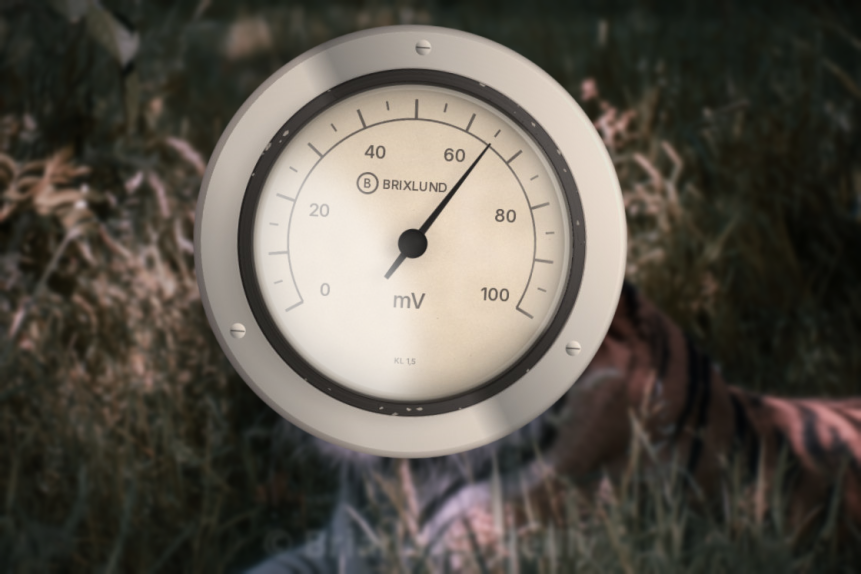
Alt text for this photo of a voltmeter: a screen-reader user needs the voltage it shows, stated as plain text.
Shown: 65 mV
